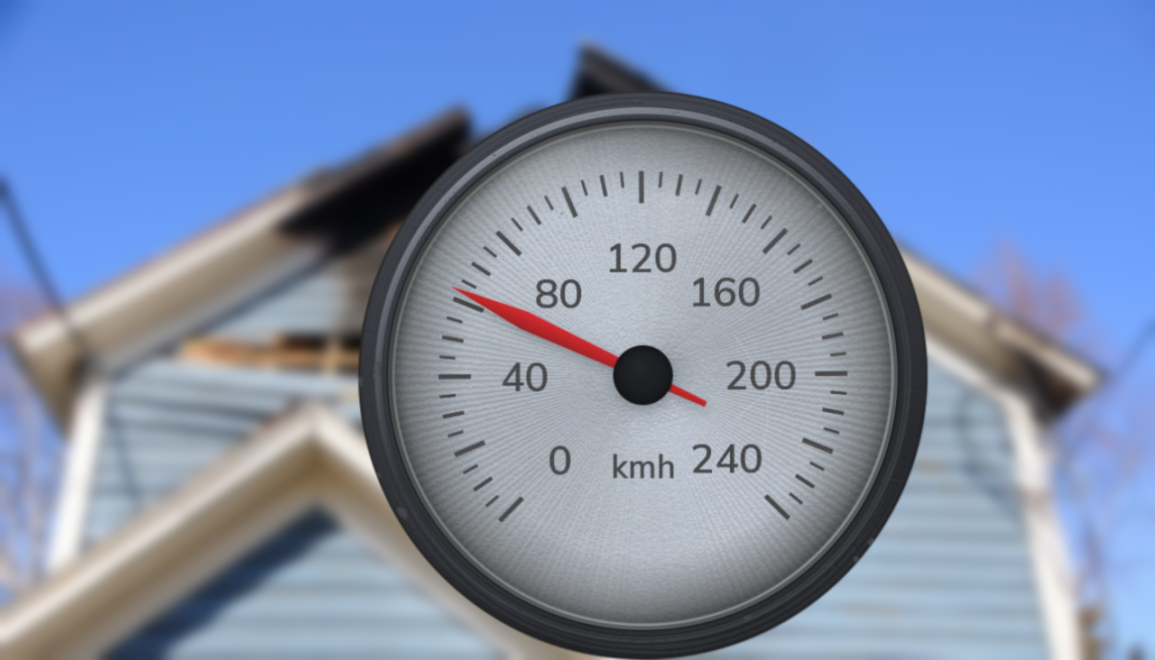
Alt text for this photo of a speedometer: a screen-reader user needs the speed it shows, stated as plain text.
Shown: 62.5 km/h
